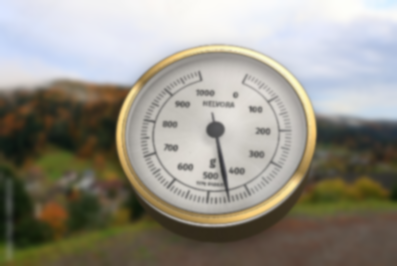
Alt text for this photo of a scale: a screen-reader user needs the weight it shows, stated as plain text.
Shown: 450 g
